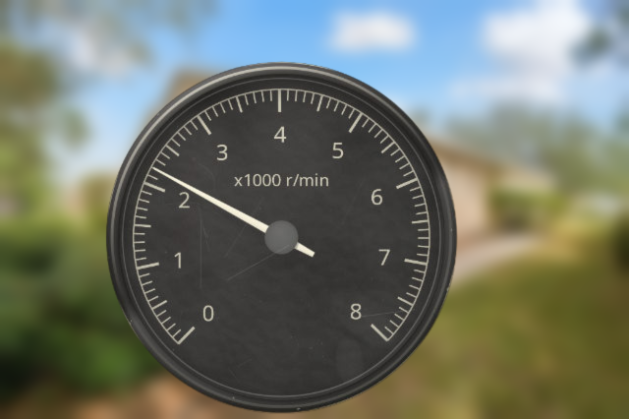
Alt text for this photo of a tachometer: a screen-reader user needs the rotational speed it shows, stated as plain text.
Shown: 2200 rpm
